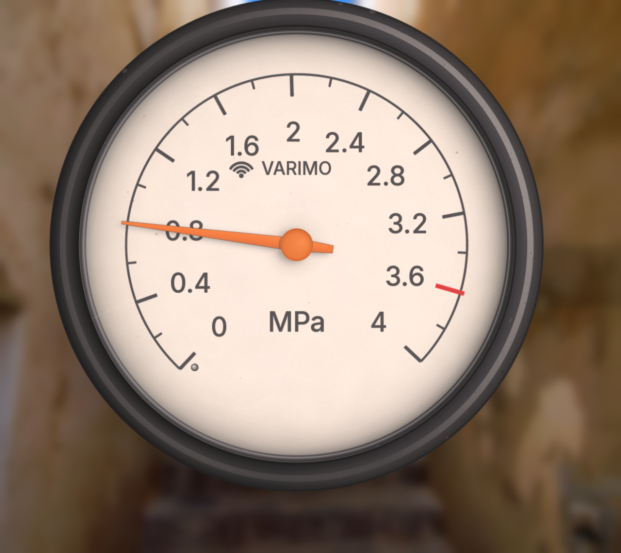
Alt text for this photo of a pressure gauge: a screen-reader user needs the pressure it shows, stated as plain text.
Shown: 0.8 MPa
